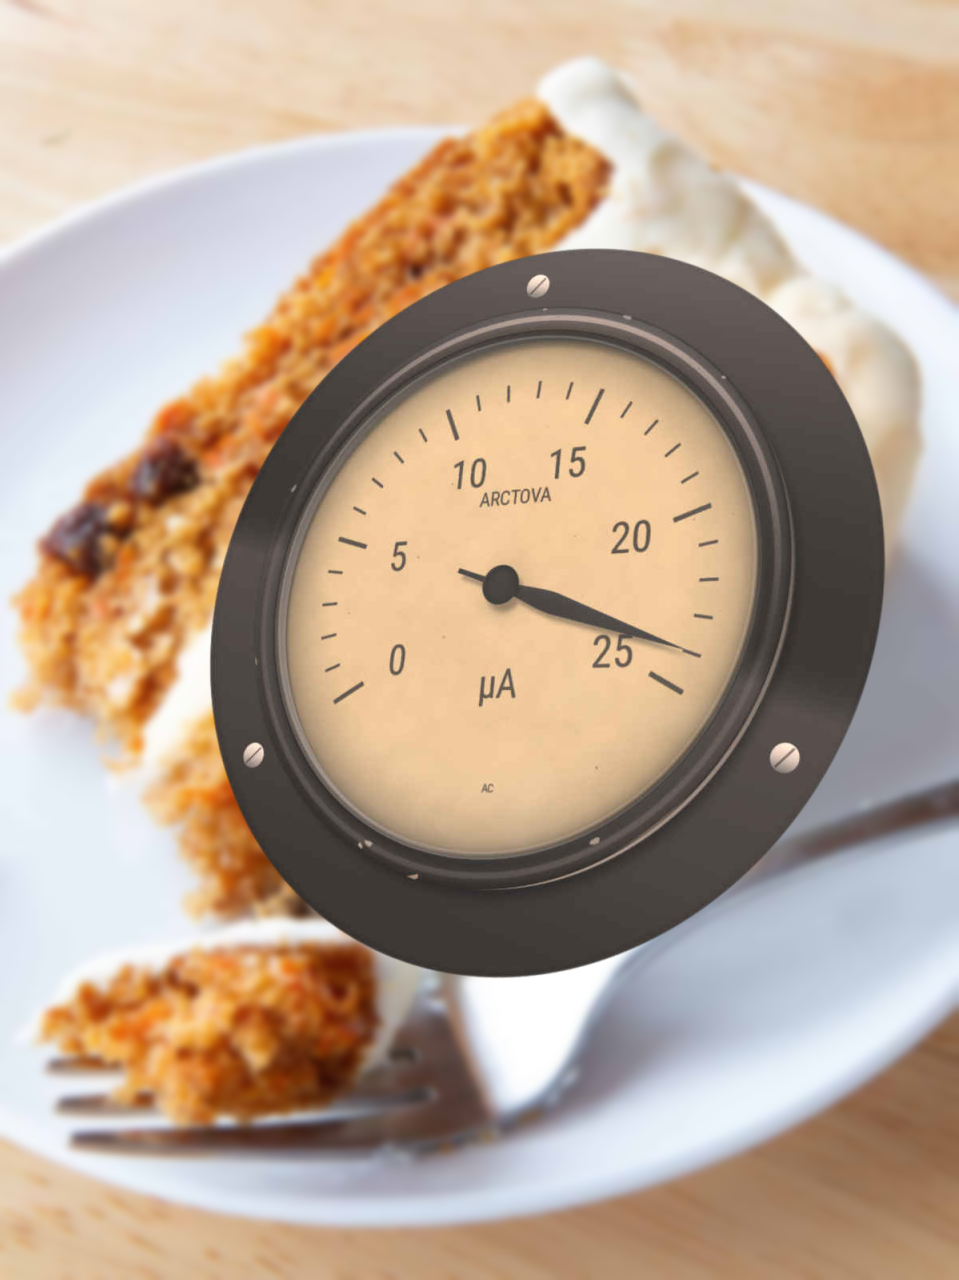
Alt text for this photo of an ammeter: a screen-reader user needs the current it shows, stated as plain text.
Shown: 24 µA
